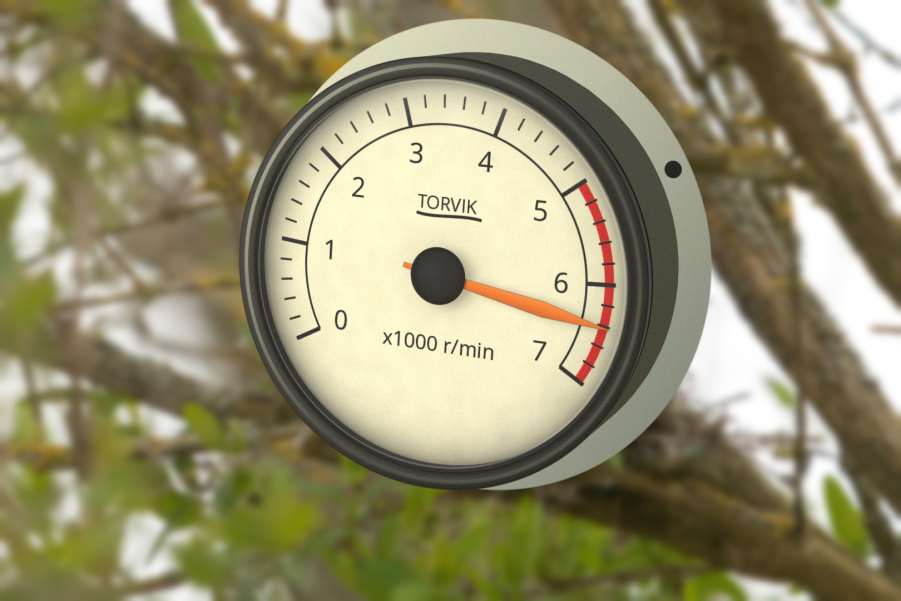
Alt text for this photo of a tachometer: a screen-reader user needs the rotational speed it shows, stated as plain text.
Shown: 6400 rpm
